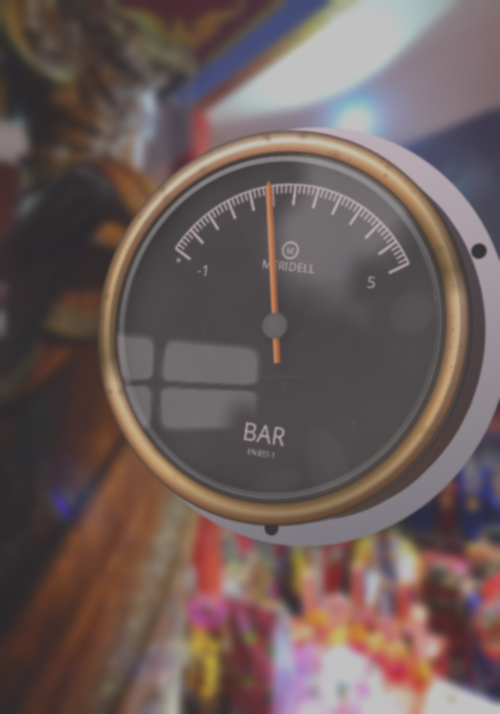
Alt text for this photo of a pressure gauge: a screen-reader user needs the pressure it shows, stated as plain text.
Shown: 1.5 bar
